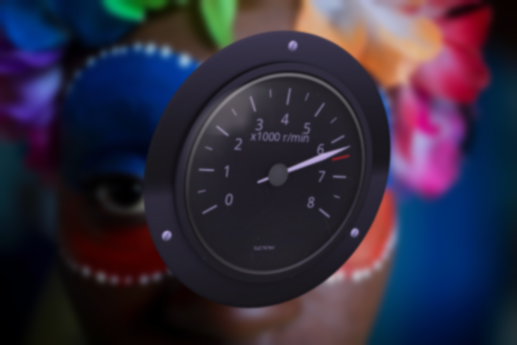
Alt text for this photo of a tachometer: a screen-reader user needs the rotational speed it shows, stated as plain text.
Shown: 6250 rpm
